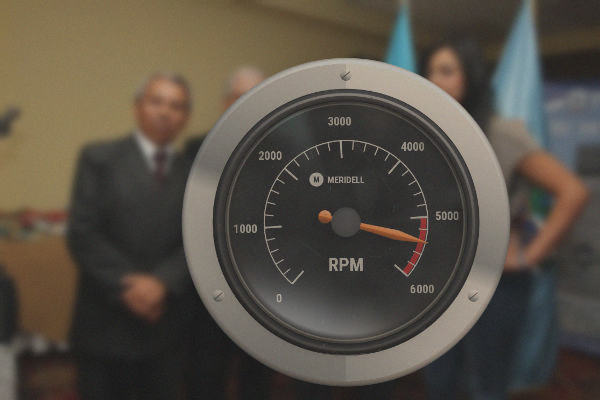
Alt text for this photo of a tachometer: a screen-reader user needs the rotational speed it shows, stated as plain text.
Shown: 5400 rpm
